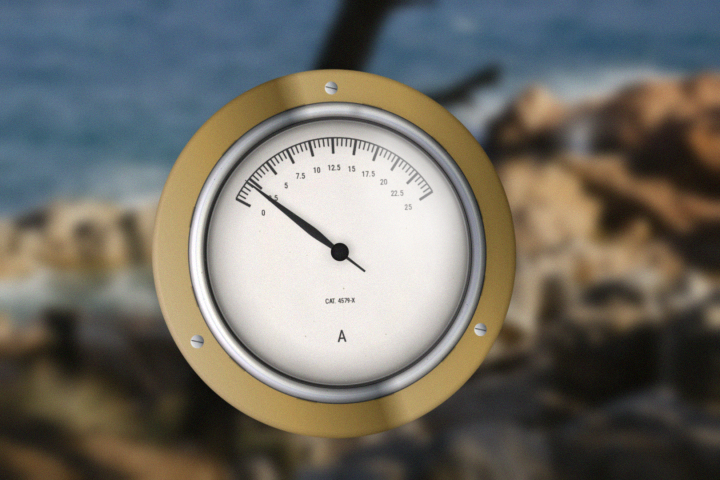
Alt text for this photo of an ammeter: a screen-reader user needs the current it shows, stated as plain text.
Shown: 2 A
